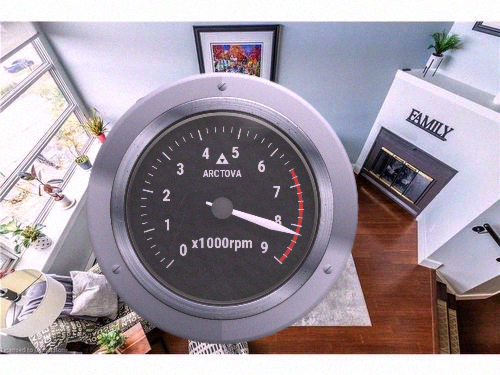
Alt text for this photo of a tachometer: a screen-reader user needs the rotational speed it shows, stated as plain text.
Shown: 8200 rpm
